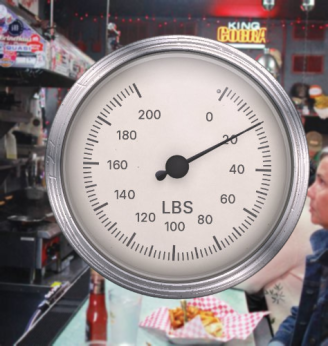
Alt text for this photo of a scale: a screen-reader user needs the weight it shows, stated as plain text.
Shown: 20 lb
